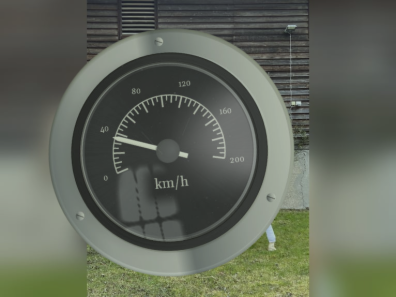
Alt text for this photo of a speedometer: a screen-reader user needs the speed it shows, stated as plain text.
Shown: 35 km/h
